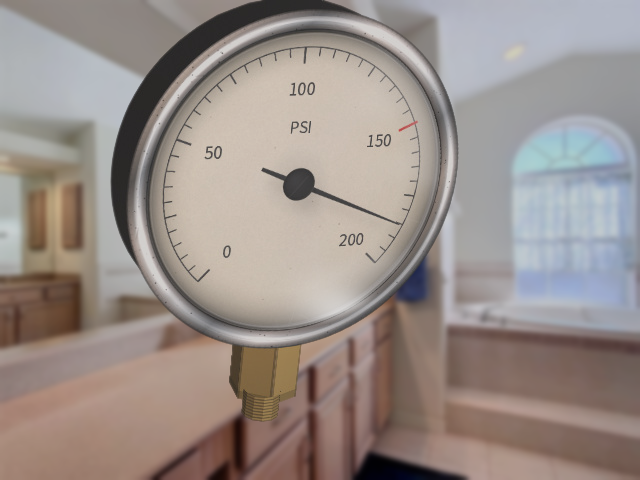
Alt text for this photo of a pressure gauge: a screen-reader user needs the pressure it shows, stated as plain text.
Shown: 185 psi
